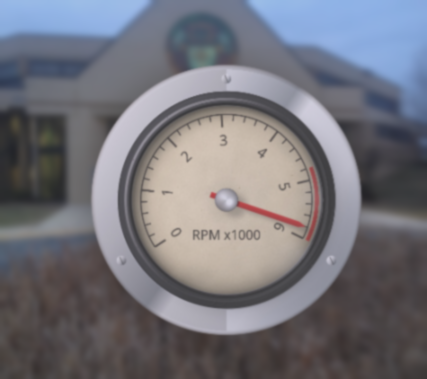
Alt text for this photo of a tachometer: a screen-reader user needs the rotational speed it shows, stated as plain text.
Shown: 5800 rpm
